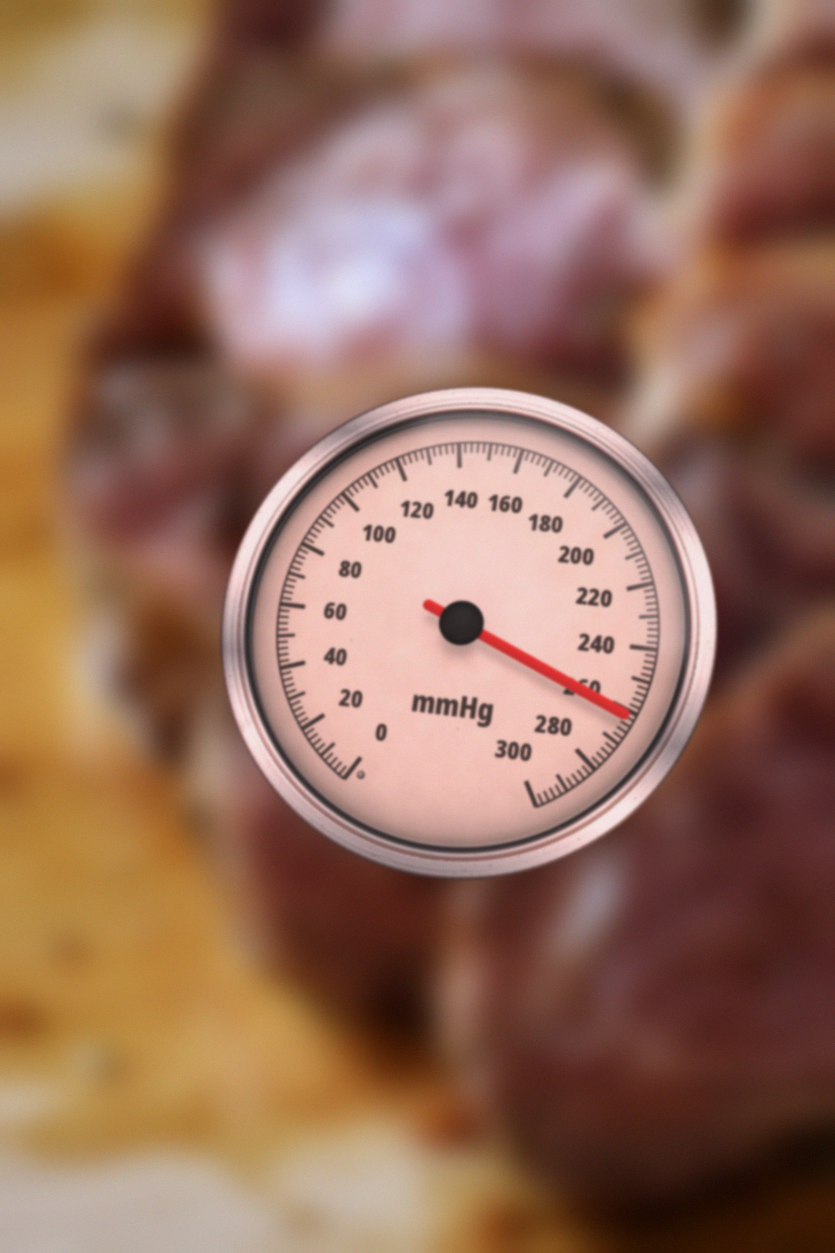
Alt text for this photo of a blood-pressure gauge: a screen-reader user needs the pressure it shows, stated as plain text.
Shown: 262 mmHg
